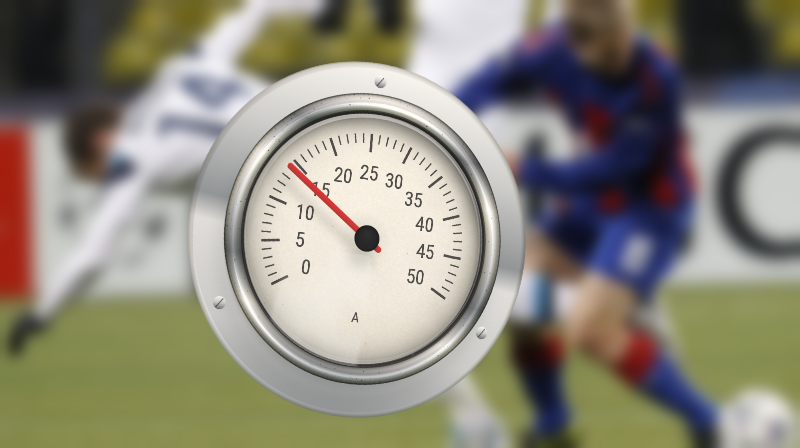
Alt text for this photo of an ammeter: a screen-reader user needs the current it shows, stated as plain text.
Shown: 14 A
